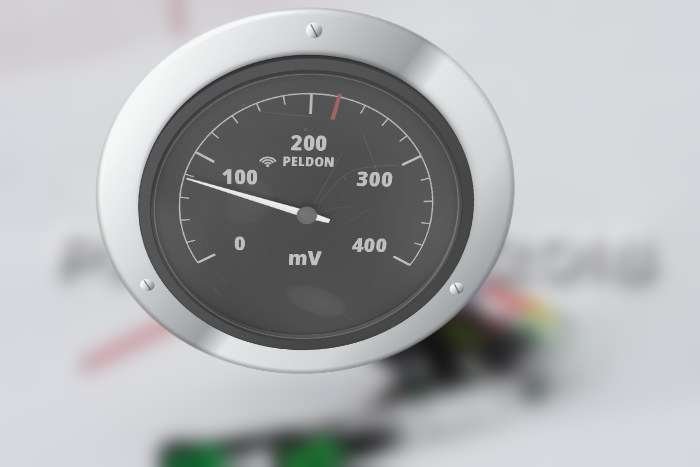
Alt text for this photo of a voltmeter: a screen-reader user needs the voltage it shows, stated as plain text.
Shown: 80 mV
